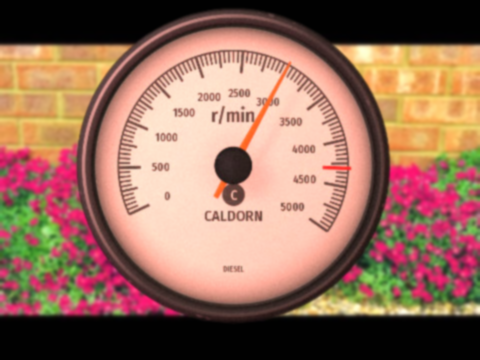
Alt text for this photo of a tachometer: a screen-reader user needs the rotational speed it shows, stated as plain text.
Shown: 3000 rpm
